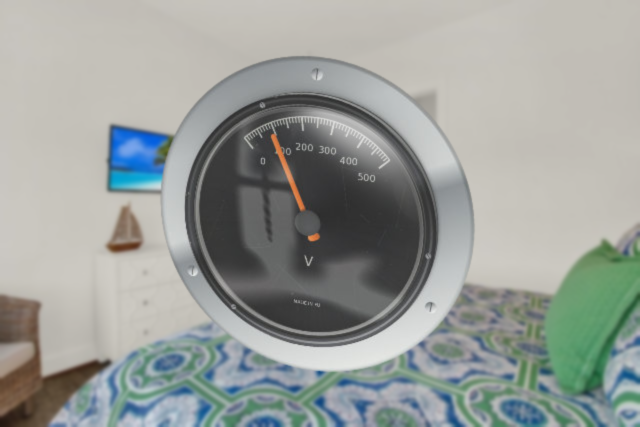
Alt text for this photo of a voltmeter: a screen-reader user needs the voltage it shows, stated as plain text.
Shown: 100 V
